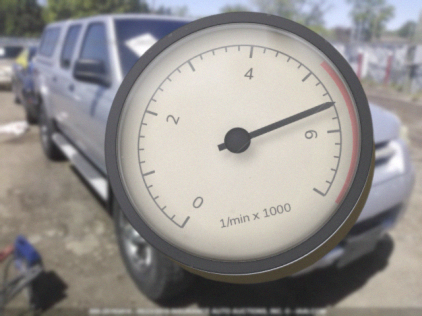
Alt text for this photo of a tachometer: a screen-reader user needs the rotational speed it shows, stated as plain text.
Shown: 5600 rpm
